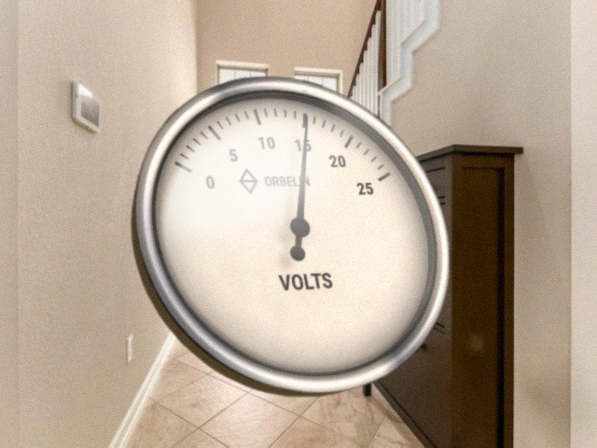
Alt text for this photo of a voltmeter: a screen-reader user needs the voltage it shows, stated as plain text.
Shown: 15 V
